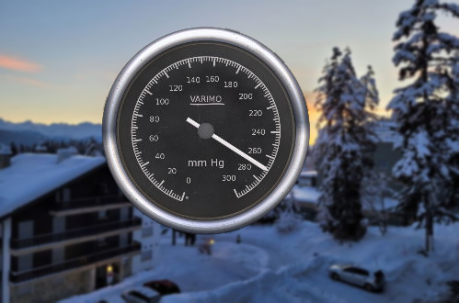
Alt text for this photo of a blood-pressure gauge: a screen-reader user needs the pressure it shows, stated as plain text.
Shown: 270 mmHg
